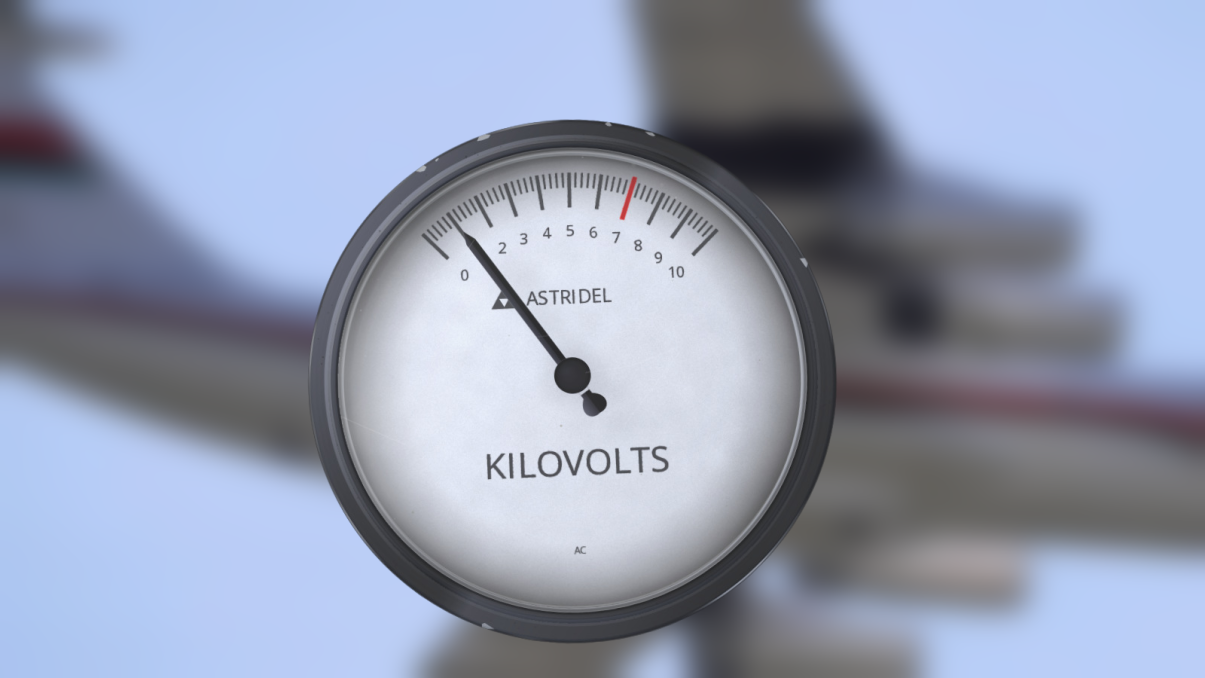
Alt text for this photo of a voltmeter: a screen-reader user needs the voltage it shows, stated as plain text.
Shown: 1 kV
